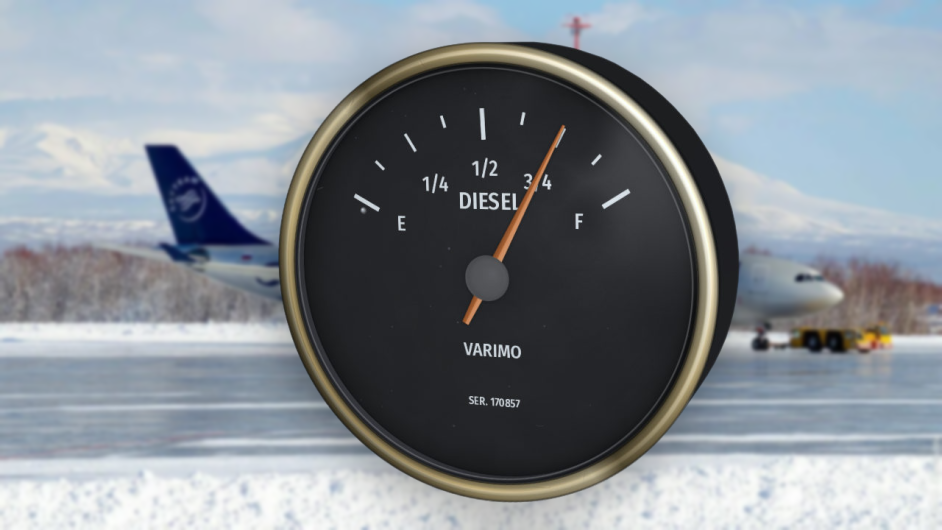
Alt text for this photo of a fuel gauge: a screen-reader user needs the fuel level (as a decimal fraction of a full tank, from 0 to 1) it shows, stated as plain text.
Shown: 0.75
